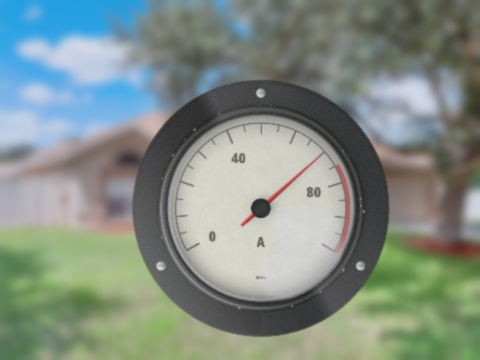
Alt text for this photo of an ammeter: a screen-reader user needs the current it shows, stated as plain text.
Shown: 70 A
